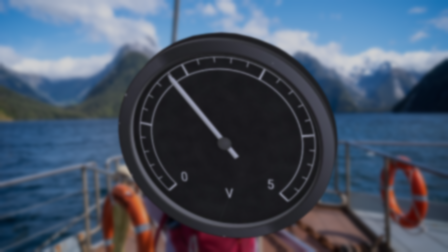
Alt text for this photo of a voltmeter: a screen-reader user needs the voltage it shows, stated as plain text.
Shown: 1.8 V
